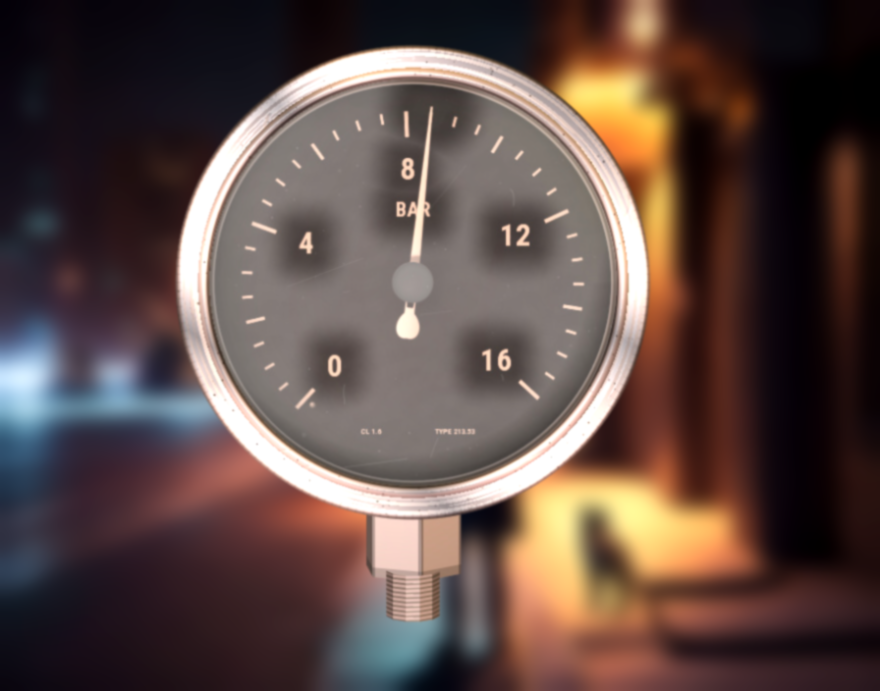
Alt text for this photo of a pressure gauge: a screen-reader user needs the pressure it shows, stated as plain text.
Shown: 8.5 bar
